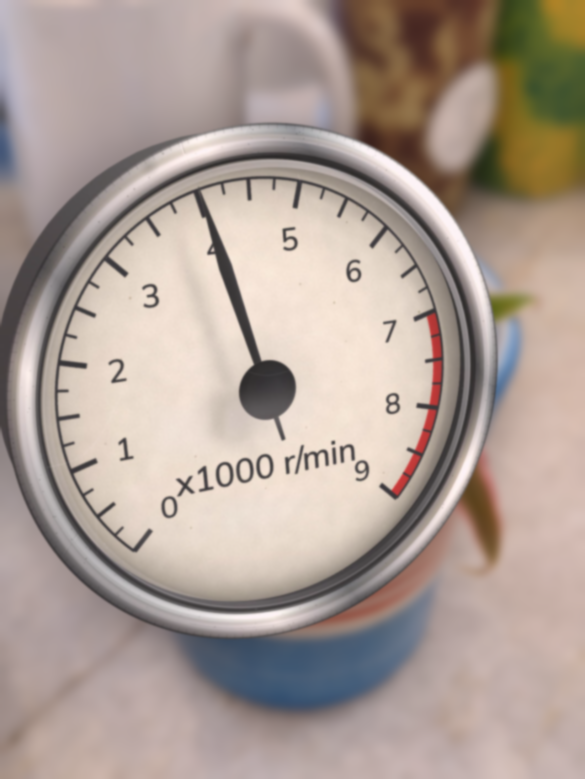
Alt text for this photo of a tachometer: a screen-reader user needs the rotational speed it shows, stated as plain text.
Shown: 4000 rpm
